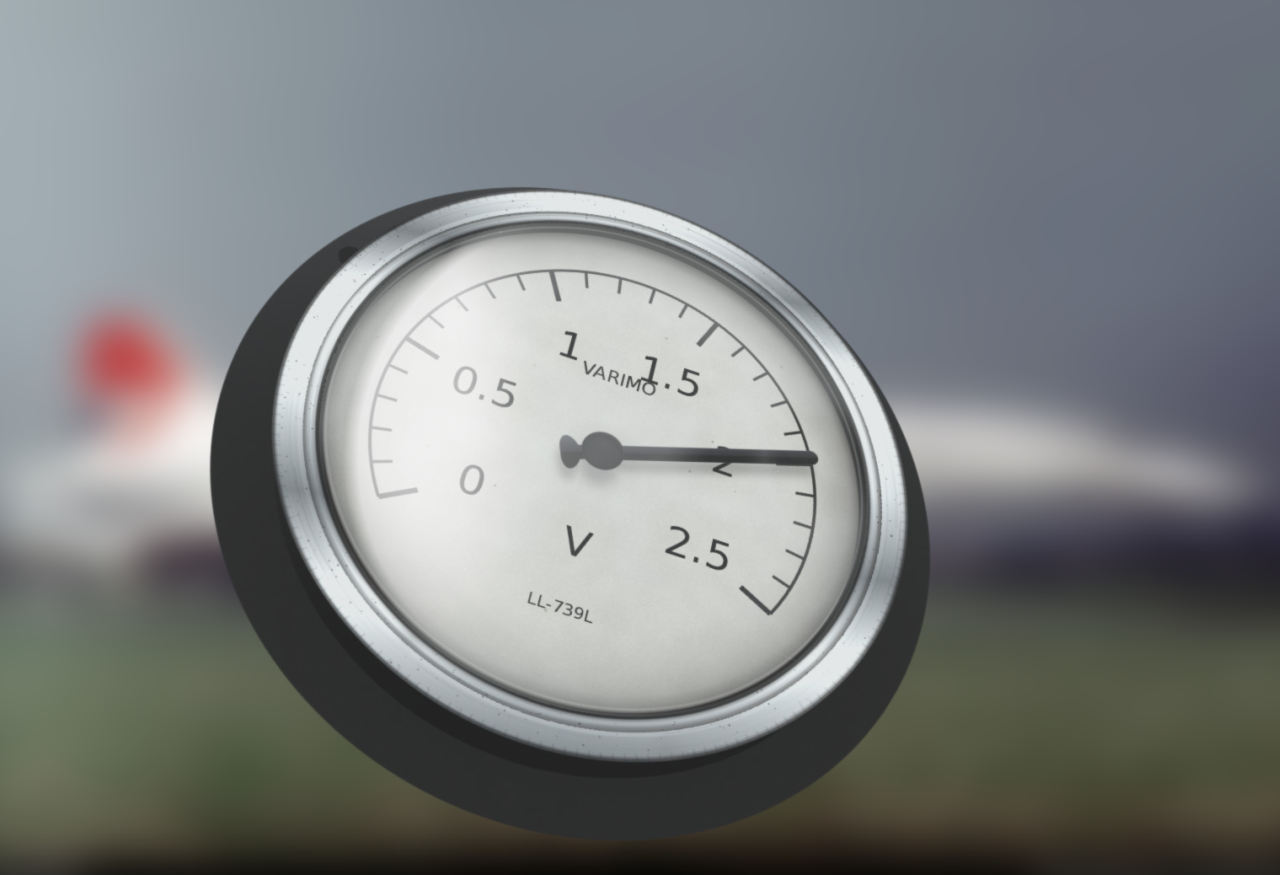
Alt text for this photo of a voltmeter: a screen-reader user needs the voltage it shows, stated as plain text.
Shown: 2 V
